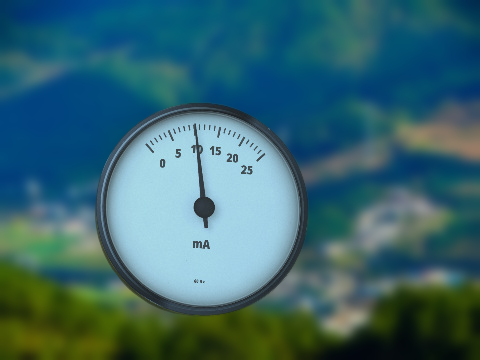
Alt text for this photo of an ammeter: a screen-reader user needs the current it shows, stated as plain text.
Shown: 10 mA
